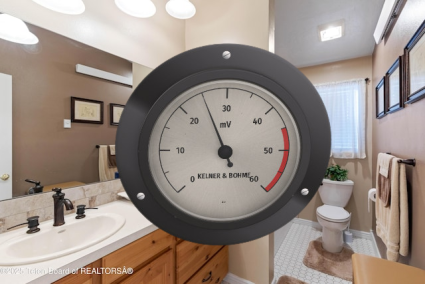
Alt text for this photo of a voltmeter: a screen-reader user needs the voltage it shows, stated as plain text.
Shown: 25 mV
